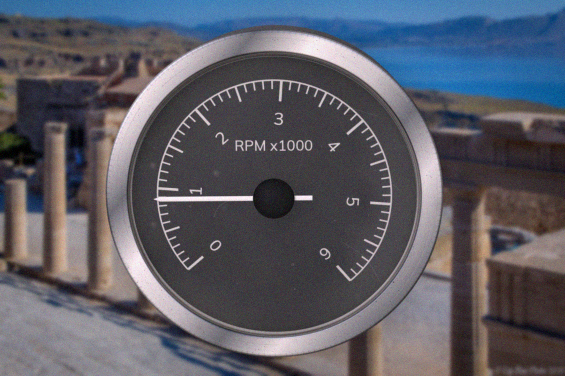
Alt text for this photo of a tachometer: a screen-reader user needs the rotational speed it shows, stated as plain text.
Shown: 900 rpm
